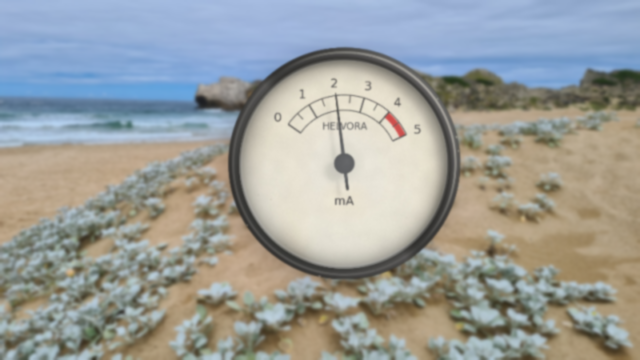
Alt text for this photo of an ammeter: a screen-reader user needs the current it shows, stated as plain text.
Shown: 2 mA
